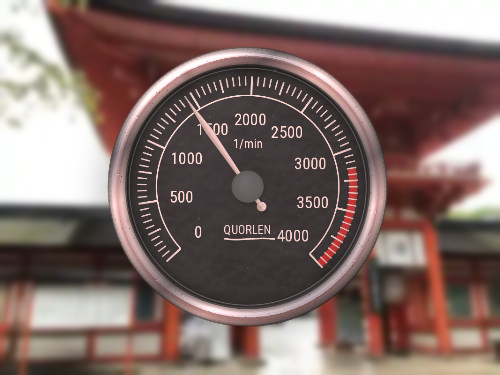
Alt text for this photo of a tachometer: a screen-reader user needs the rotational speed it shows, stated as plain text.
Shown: 1450 rpm
